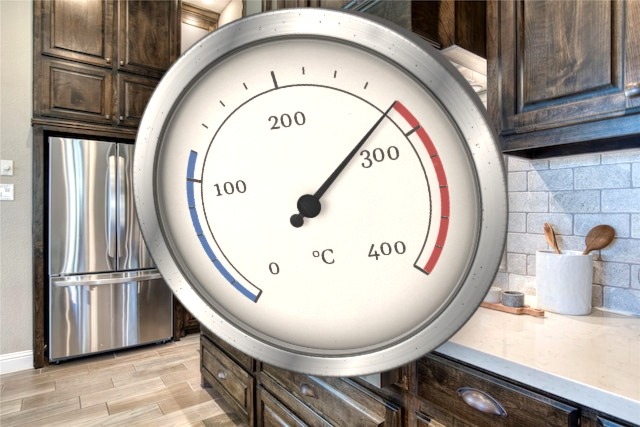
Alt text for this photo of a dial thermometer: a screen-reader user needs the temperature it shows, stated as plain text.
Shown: 280 °C
